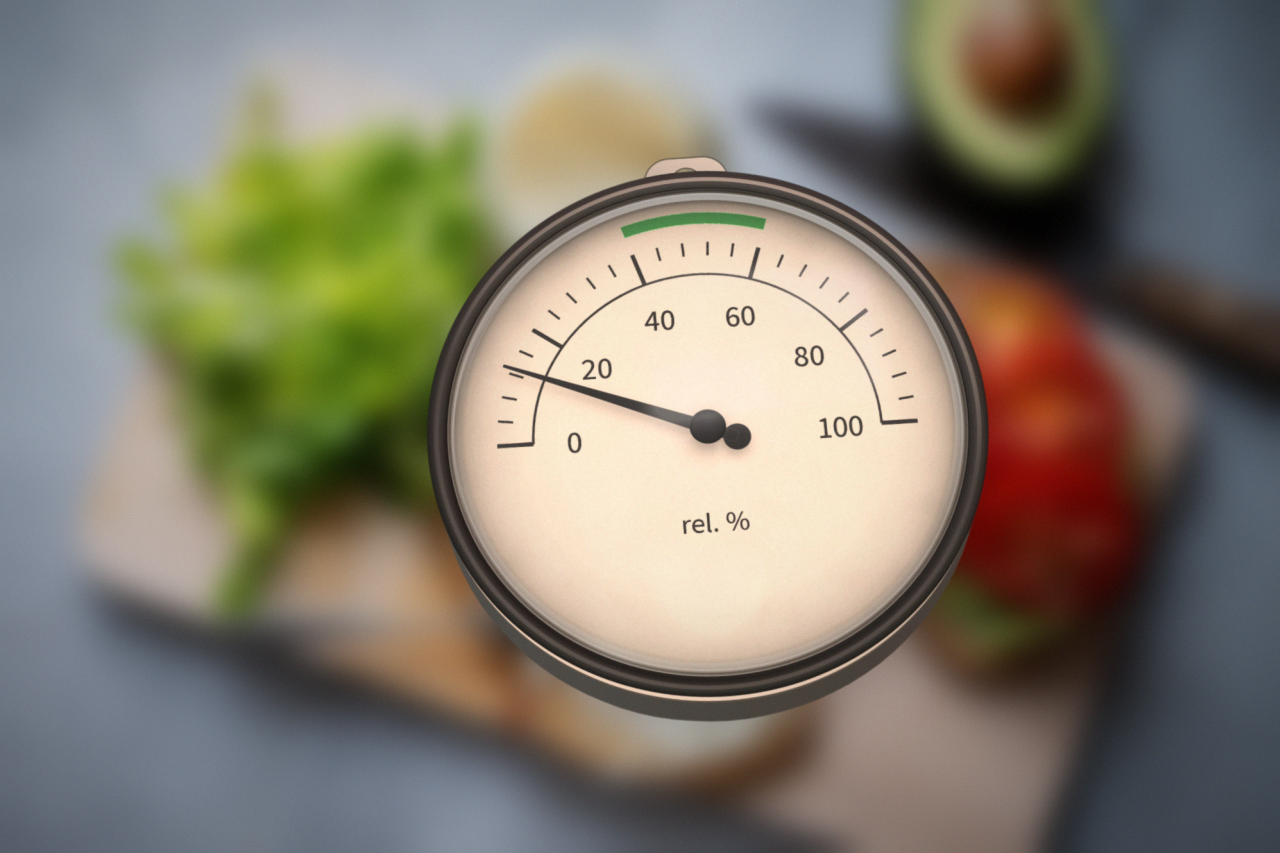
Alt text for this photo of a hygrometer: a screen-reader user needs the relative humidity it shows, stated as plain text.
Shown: 12 %
